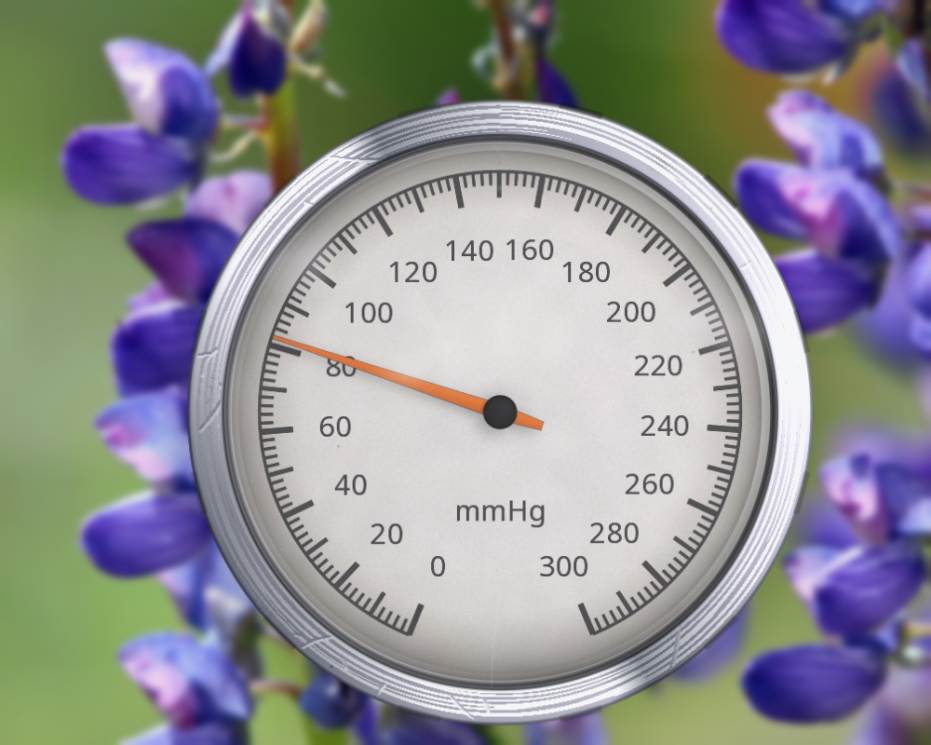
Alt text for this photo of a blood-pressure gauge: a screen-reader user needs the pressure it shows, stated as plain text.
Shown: 82 mmHg
